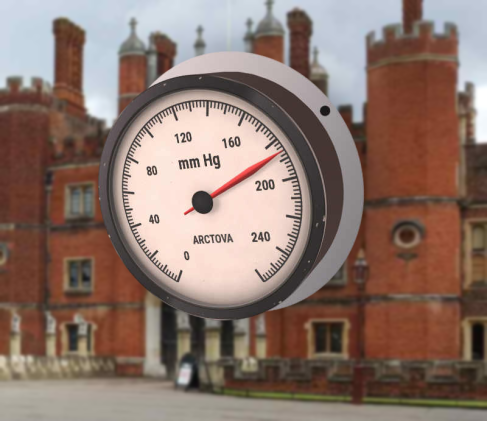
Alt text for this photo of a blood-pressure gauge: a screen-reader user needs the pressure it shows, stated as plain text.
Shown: 186 mmHg
